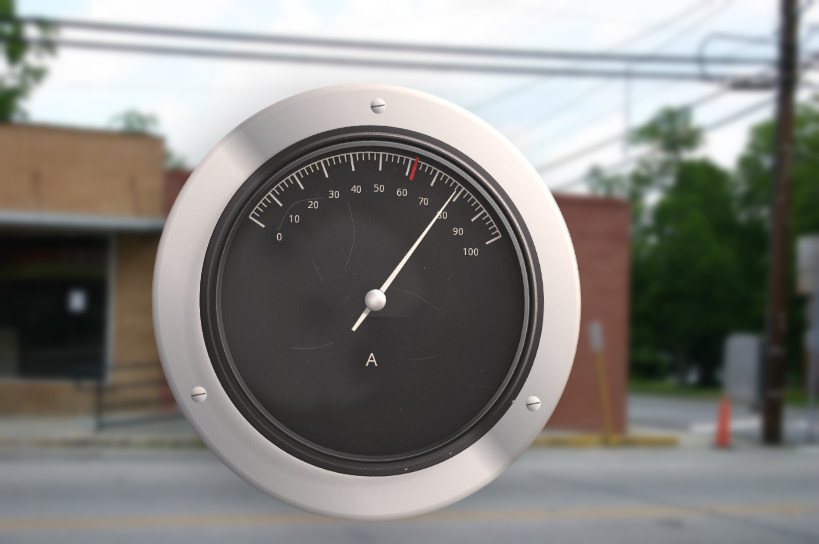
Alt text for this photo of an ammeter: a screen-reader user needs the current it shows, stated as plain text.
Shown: 78 A
